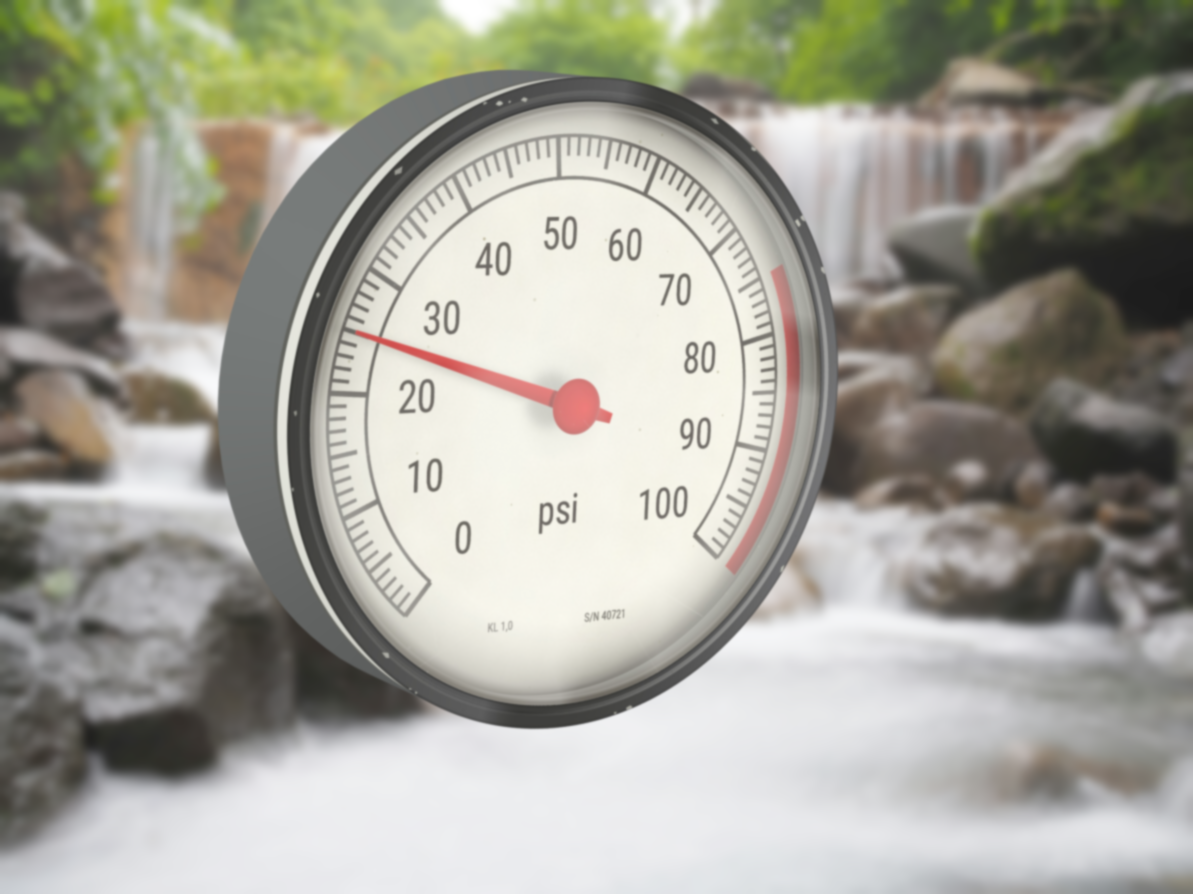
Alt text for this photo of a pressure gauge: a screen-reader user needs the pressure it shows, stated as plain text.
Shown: 25 psi
